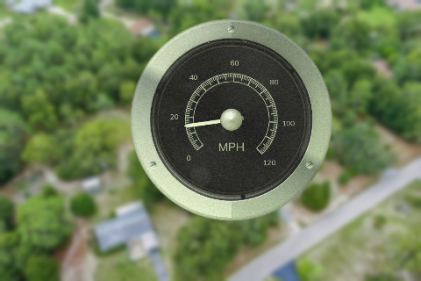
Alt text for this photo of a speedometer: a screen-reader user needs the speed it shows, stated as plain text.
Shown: 15 mph
